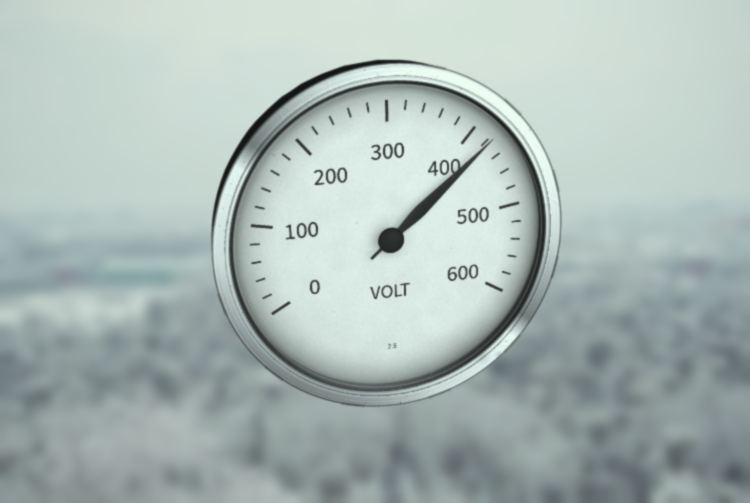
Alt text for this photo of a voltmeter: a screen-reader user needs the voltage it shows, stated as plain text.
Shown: 420 V
